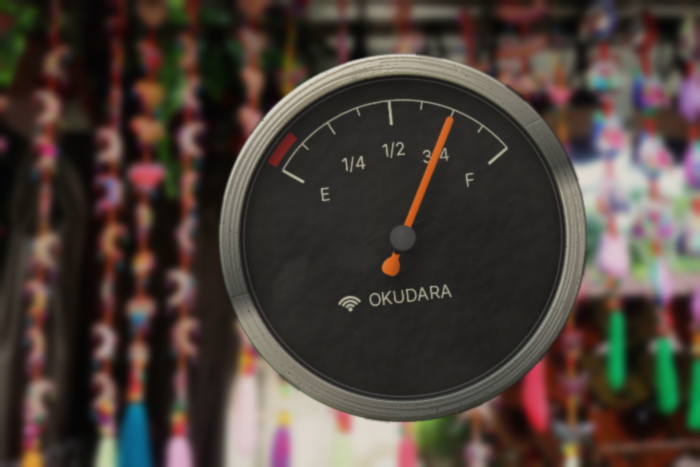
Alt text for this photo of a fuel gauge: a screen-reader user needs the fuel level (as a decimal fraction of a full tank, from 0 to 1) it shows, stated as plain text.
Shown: 0.75
